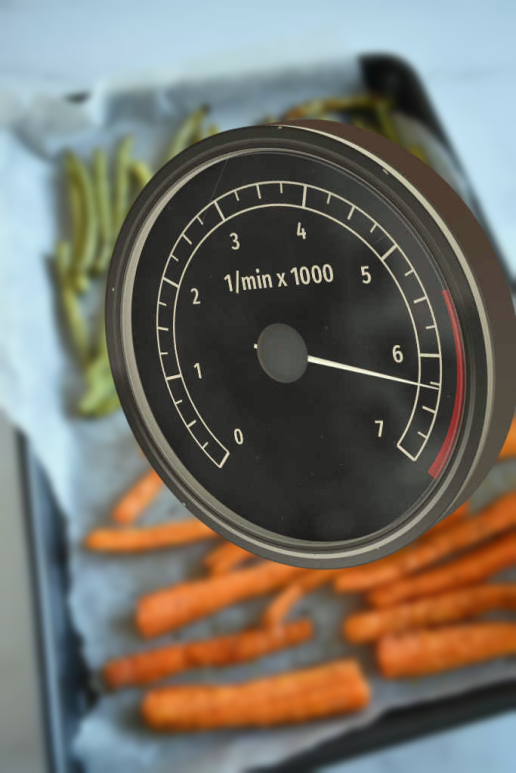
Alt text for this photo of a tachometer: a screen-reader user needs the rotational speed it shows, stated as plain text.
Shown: 6250 rpm
